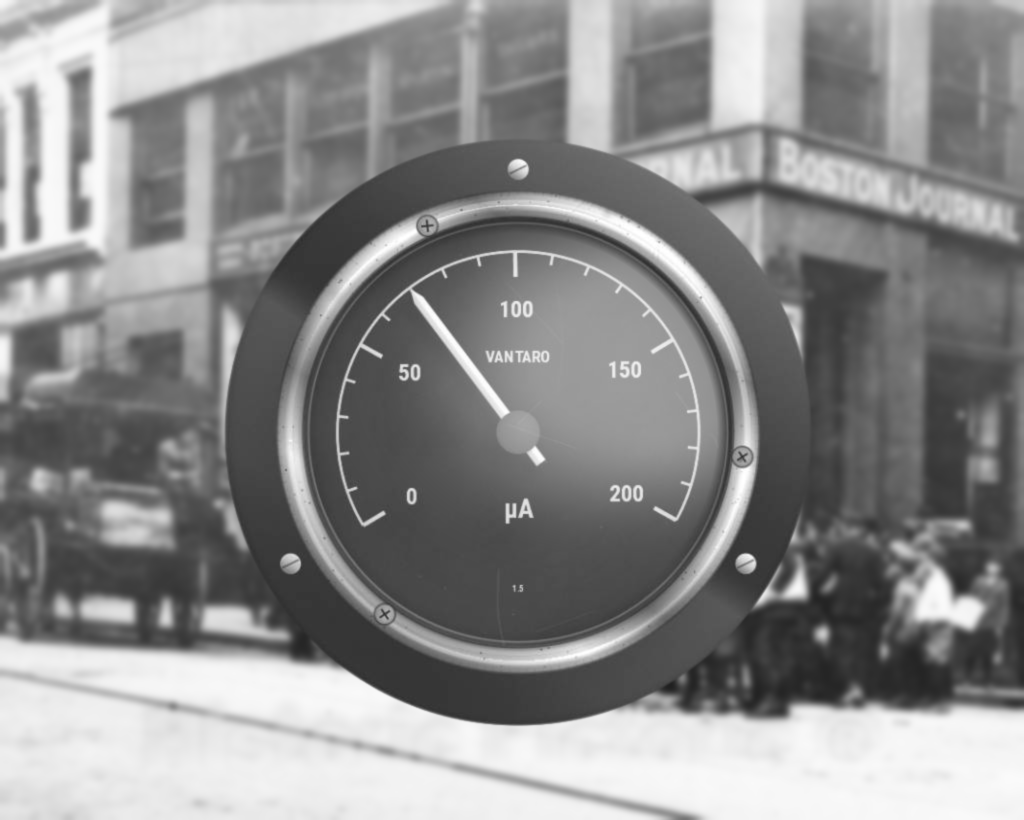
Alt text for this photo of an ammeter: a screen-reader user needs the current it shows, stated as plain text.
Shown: 70 µA
